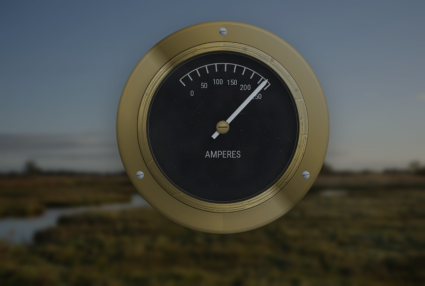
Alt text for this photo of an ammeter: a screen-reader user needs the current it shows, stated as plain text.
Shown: 237.5 A
